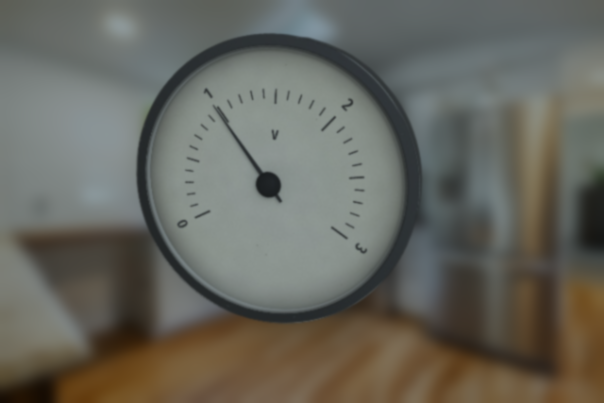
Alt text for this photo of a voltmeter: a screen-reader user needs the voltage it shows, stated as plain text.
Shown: 1 V
